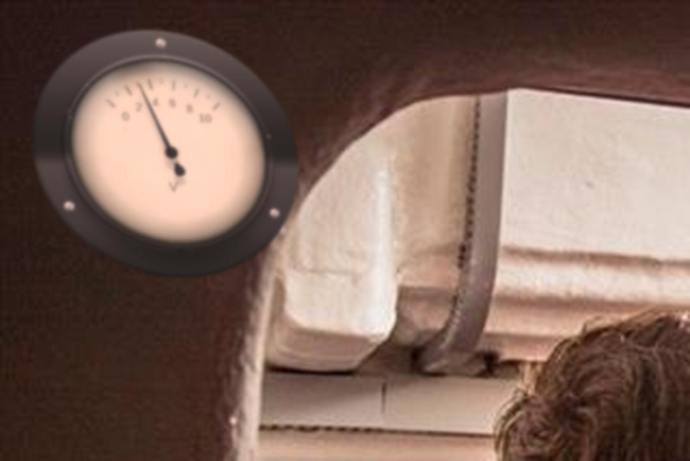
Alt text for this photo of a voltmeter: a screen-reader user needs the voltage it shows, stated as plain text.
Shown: 3 V
